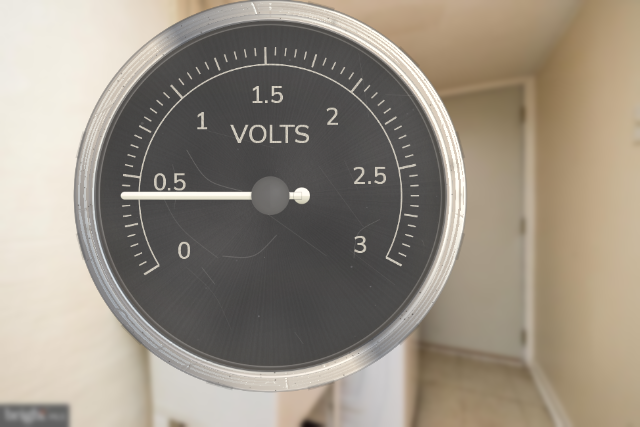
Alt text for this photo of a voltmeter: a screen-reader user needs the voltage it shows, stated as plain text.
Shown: 0.4 V
